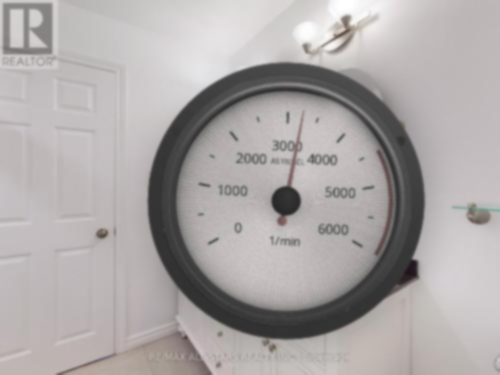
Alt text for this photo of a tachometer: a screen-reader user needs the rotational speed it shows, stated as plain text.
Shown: 3250 rpm
